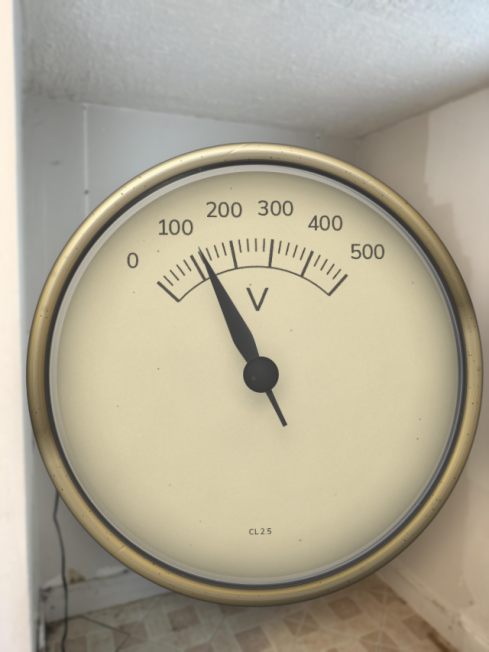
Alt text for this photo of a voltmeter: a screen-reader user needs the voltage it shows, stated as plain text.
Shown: 120 V
